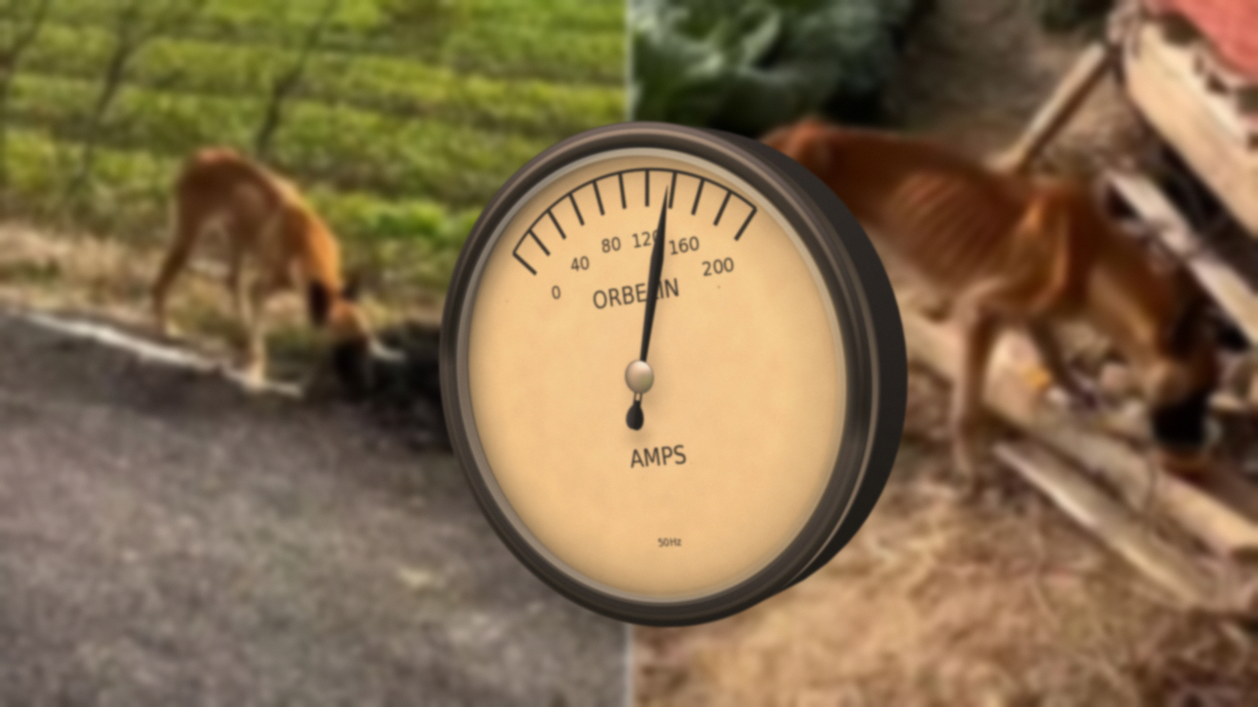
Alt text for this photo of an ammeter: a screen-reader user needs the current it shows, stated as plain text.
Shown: 140 A
